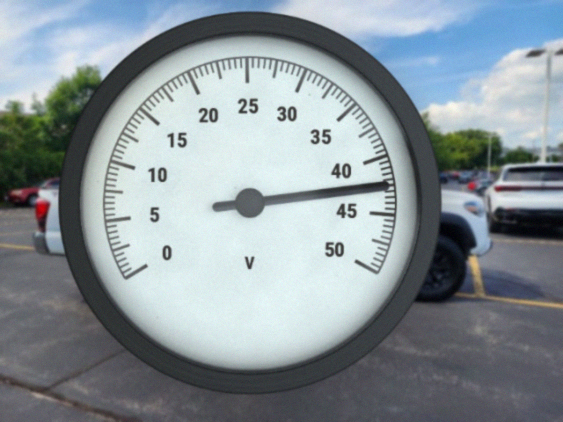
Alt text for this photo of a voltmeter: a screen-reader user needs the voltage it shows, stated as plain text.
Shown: 42.5 V
